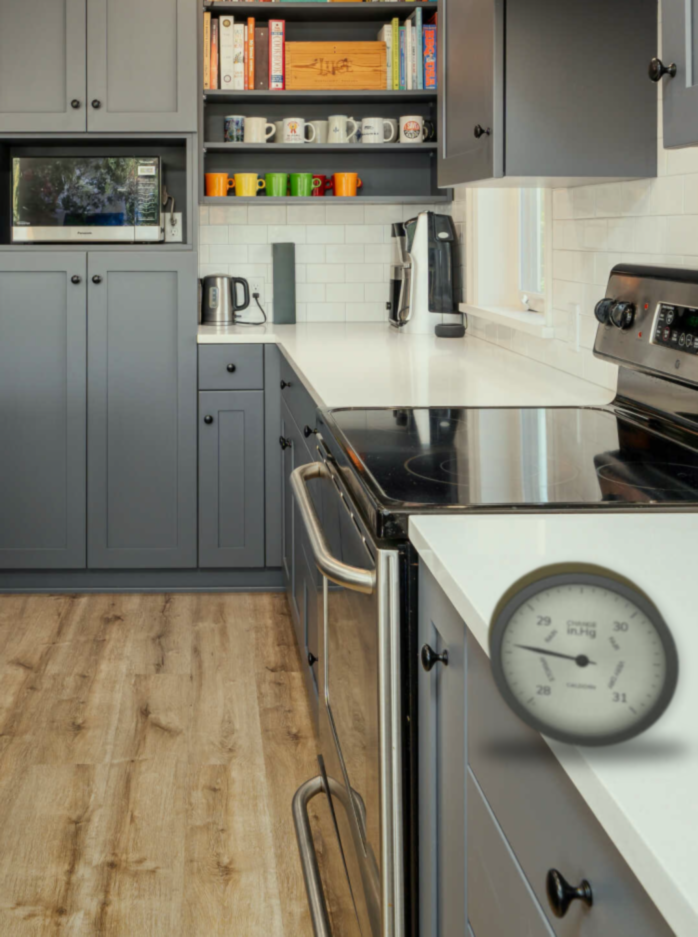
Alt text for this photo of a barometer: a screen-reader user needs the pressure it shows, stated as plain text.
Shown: 28.6 inHg
